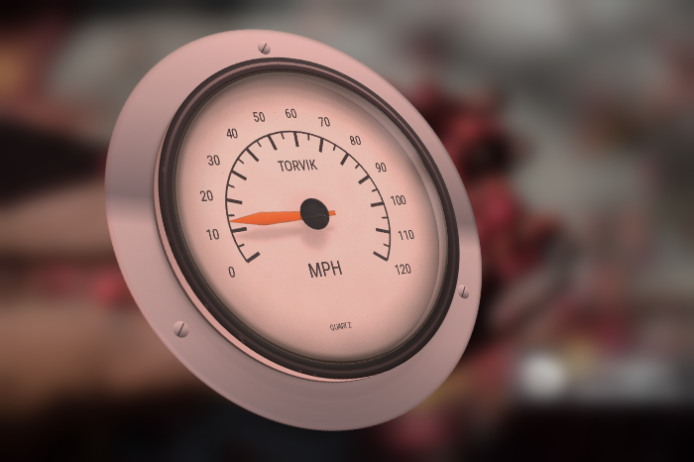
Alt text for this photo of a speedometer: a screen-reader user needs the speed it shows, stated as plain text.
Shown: 12.5 mph
